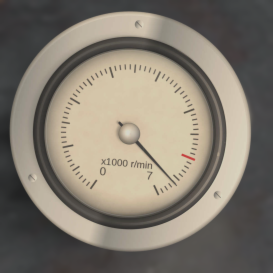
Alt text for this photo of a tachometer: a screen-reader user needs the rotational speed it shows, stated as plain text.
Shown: 6600 rpm
